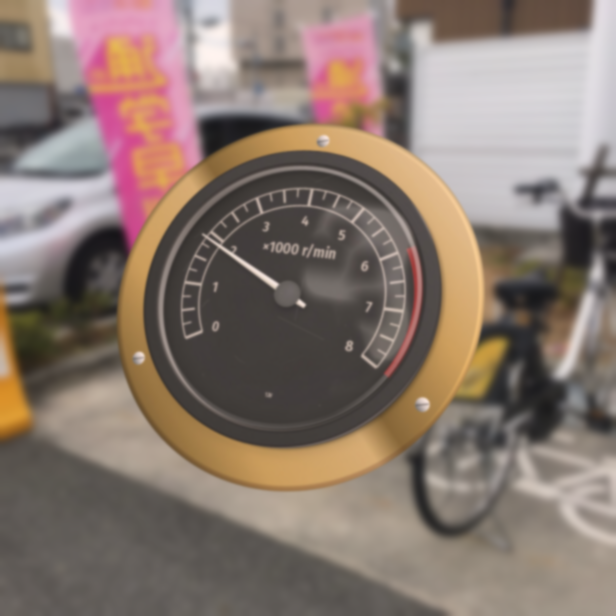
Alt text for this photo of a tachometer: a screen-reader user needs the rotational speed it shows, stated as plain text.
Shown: 1875 rpm
